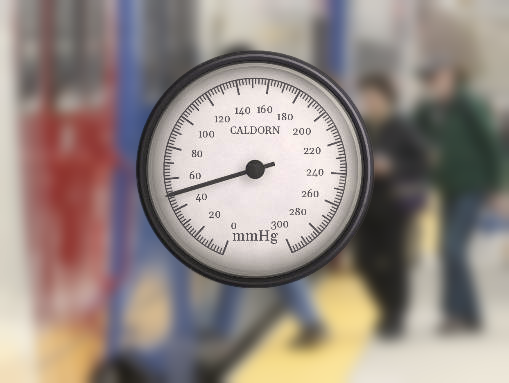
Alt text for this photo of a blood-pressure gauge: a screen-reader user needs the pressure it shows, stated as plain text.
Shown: 50 mmHg
